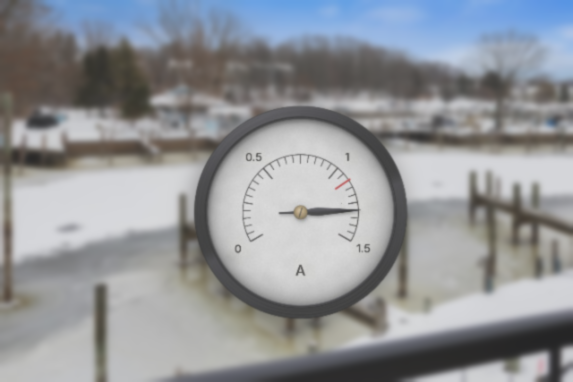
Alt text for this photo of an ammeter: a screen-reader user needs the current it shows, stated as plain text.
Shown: 1.3 A
